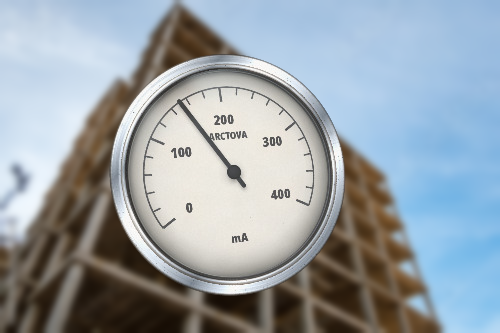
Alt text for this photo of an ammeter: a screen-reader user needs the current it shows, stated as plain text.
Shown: 150 mA
